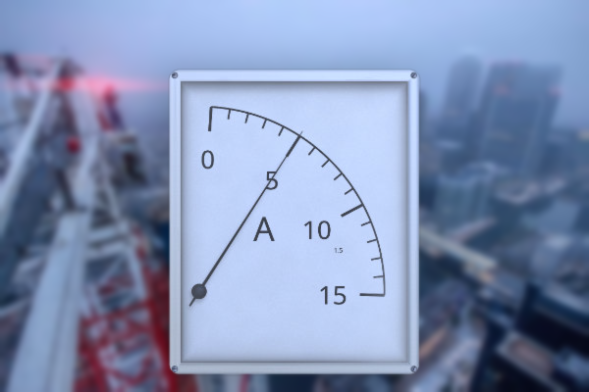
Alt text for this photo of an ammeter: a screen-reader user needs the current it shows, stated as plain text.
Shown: 5 A
